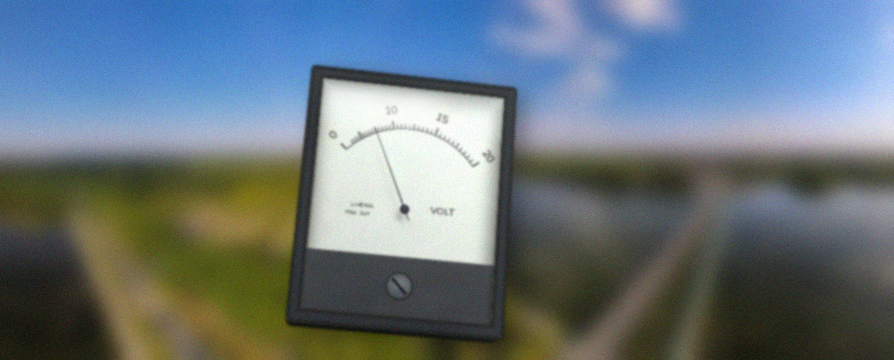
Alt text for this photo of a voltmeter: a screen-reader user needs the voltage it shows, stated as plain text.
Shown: 7.5 V
